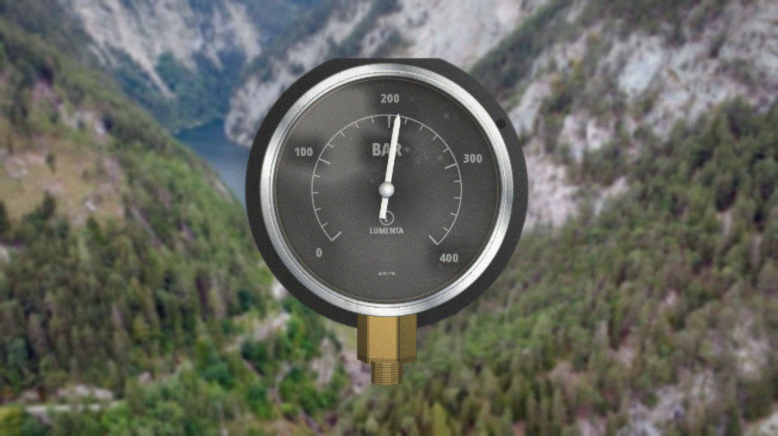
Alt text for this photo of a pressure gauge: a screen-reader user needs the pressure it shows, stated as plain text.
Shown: 210 bar
